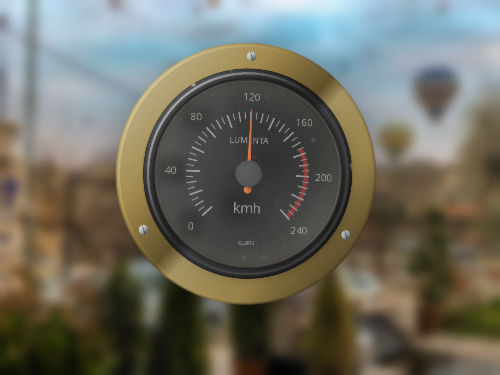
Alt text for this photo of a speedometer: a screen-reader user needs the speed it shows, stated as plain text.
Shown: 120 km/h
